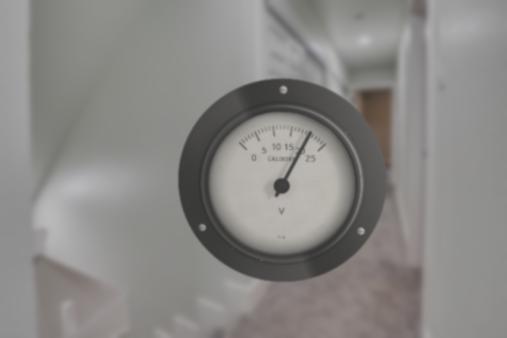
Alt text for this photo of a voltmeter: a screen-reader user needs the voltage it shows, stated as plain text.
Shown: 20 V
